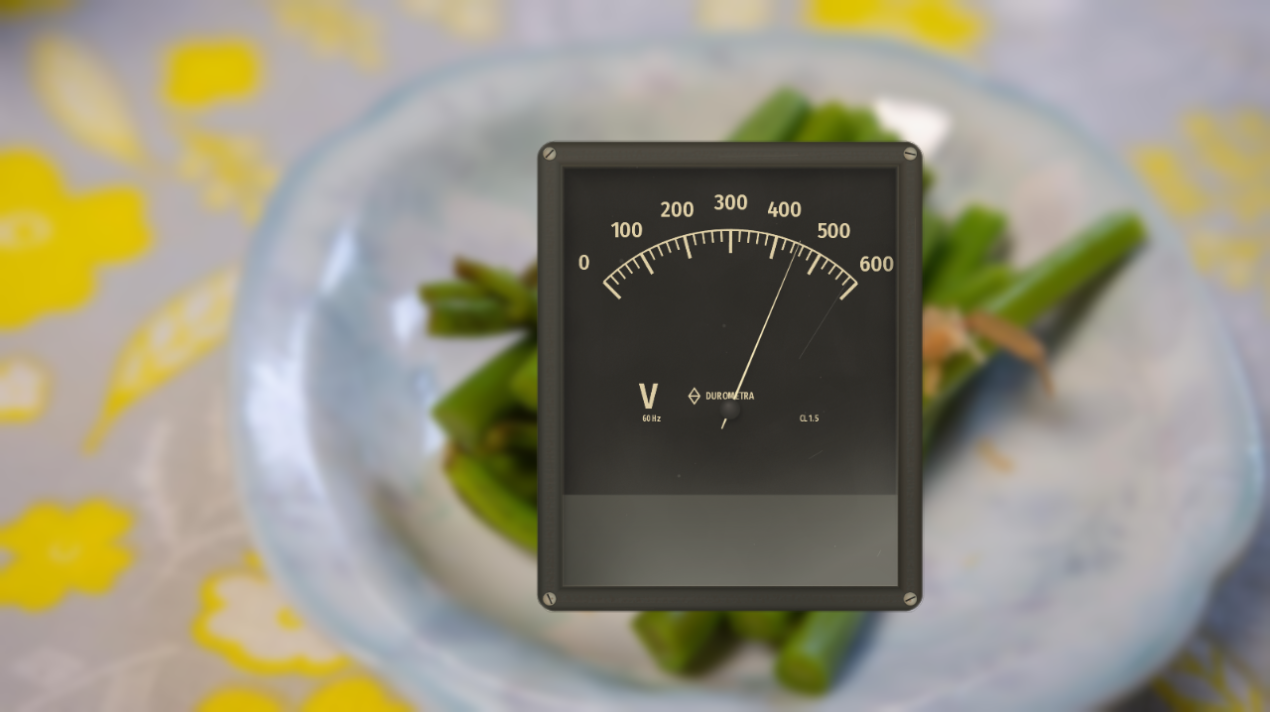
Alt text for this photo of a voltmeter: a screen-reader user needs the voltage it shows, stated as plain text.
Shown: 450 V
